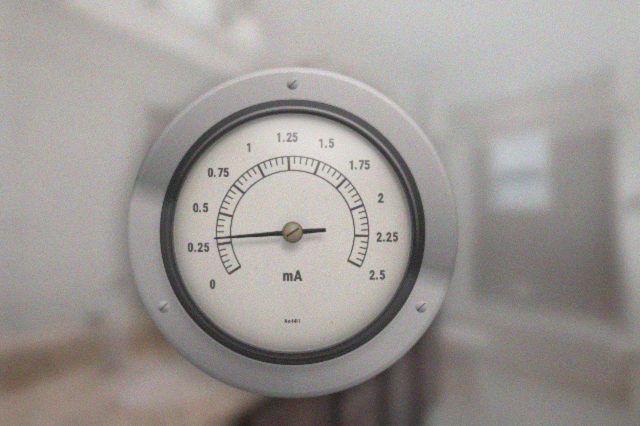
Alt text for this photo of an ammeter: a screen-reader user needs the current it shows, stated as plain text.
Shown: 0.3 mA
